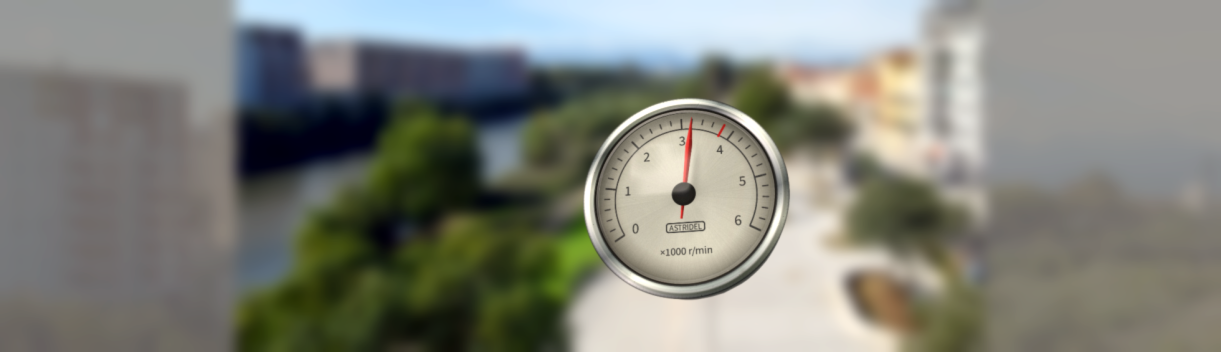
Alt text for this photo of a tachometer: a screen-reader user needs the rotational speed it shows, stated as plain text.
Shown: 3200 rpm
